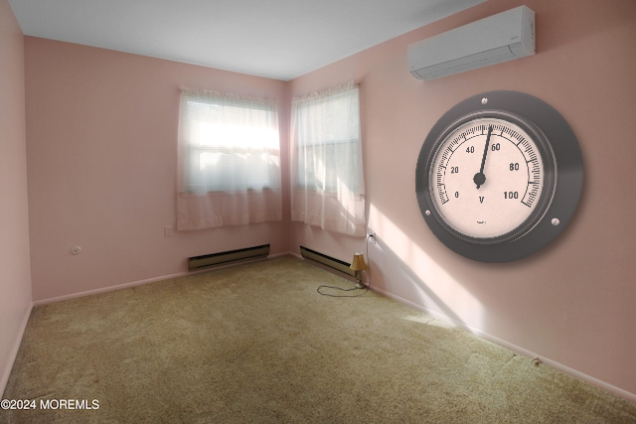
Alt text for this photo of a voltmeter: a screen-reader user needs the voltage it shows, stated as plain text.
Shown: 55 V
